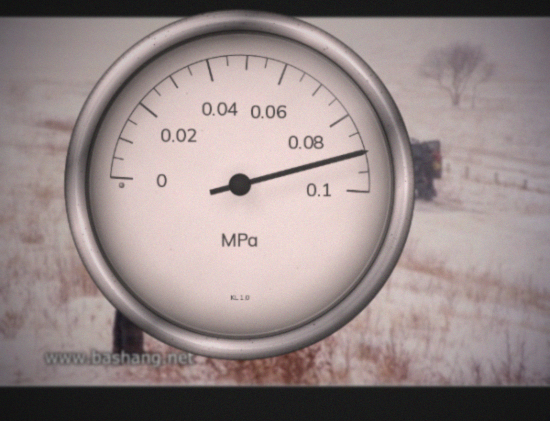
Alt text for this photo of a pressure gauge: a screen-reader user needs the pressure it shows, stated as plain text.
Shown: 0.09 MPa
